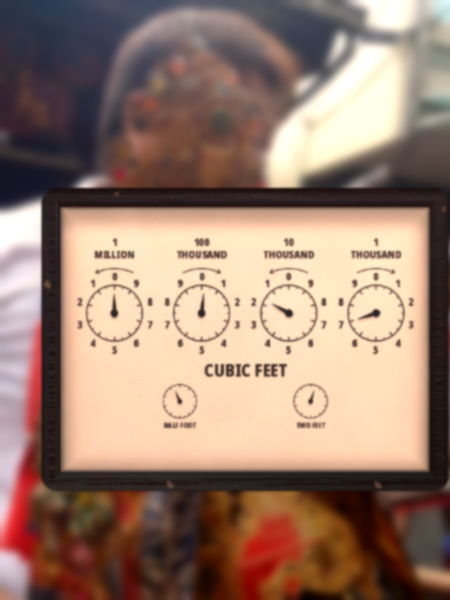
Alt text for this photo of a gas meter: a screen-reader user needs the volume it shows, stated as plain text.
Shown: 1700 ft³
